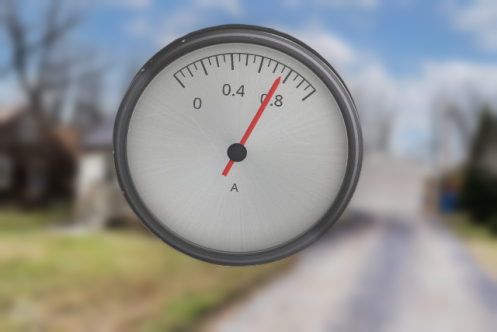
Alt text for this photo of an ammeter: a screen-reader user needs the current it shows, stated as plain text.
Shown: 0.75 A
